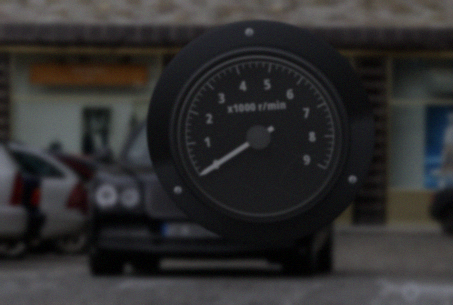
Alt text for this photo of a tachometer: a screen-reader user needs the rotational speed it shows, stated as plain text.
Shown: 0 rpm
